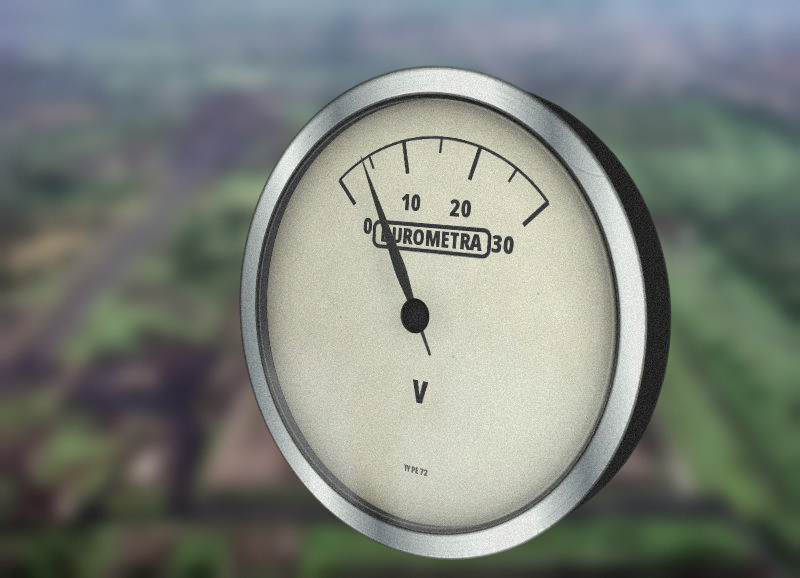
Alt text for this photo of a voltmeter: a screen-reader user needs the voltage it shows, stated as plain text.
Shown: 5 V
